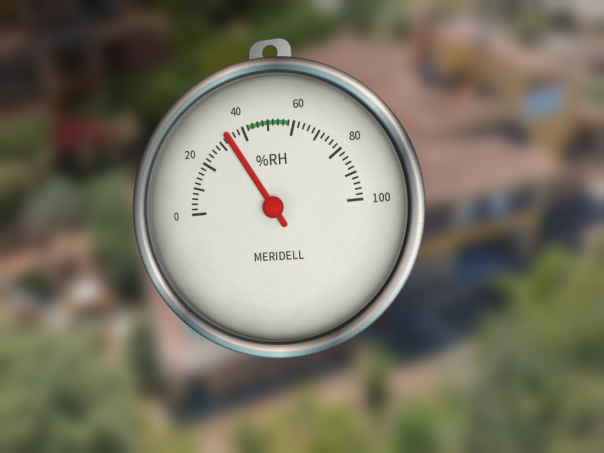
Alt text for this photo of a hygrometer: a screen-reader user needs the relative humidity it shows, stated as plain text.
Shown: 34 %
